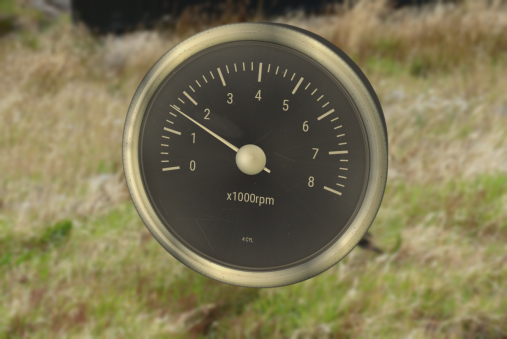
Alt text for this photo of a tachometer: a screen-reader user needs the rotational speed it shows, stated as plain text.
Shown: 1600 rpm
